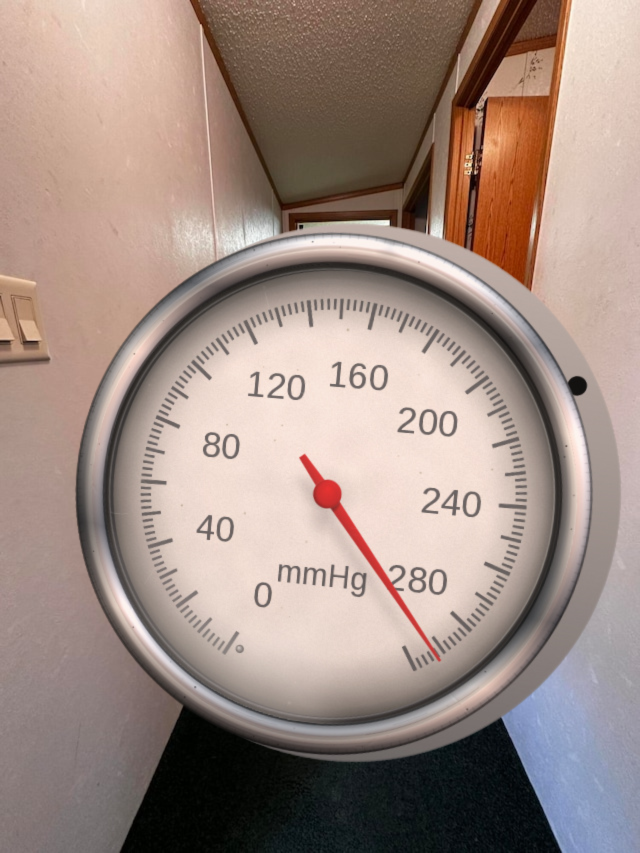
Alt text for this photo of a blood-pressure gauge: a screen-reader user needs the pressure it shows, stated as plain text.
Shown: 292 mmHg
